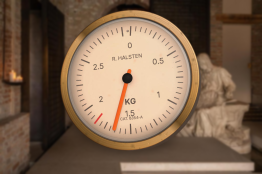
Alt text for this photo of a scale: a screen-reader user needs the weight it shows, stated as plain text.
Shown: 1.65 kg
